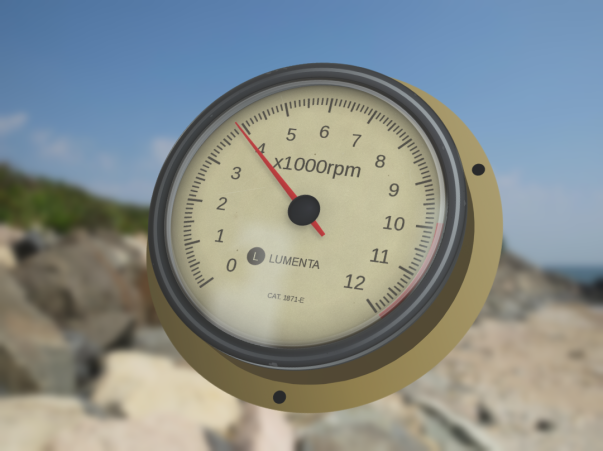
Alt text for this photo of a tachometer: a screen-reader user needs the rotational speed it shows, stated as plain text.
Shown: 3900 rpm
